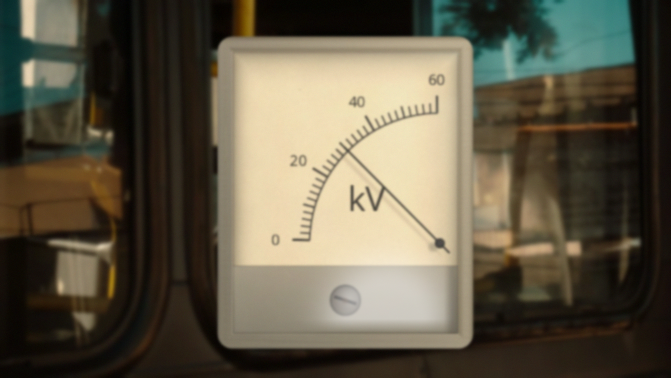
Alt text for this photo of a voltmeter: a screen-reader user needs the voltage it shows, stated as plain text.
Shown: 30 kV
